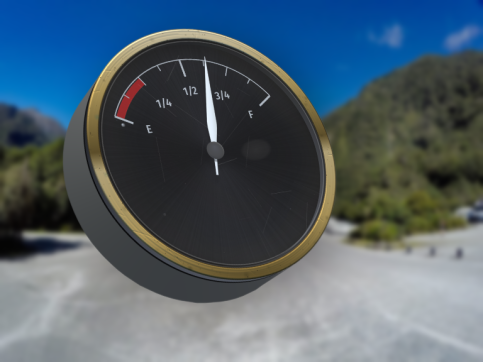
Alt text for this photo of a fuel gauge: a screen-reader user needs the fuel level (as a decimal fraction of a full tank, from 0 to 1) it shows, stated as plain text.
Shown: 0.625
